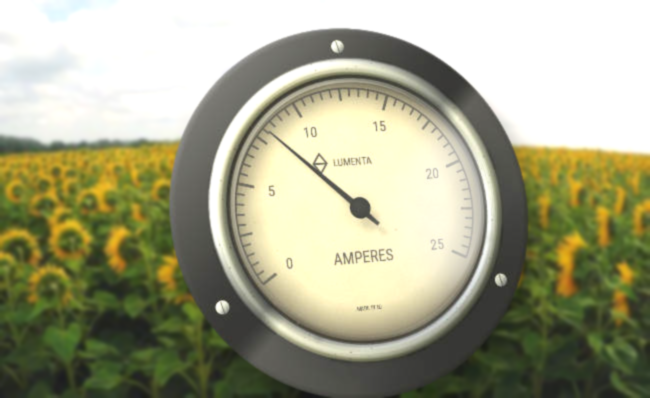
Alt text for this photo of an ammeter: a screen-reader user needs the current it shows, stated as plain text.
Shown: 8 A
